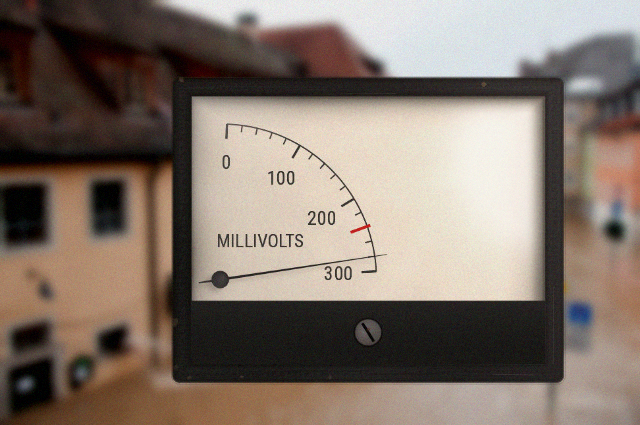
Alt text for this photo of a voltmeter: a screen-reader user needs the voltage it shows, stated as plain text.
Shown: 280 mV
